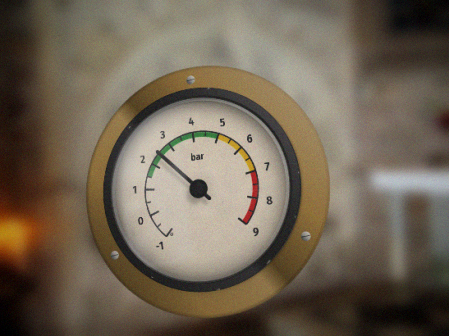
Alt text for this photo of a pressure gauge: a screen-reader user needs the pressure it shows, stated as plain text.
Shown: 2.5 bar
